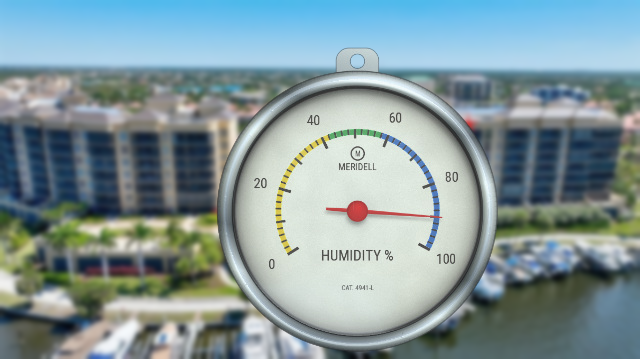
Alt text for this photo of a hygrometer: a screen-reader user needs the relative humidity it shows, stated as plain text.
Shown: 90 %
